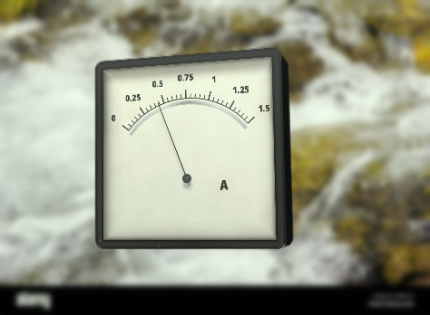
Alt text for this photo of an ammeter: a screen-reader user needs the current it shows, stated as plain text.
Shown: 0.45 A
